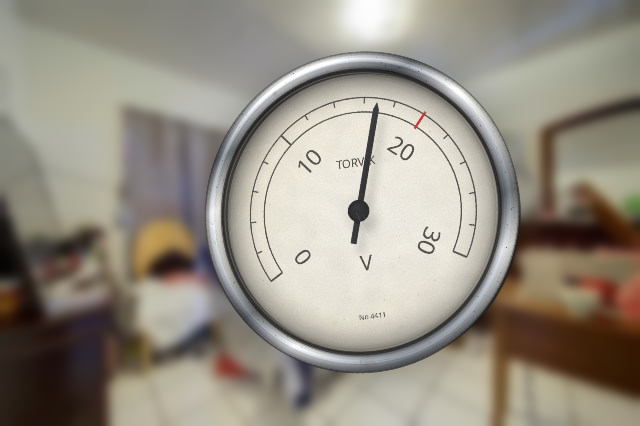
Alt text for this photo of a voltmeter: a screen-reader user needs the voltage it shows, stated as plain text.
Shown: 17 V
